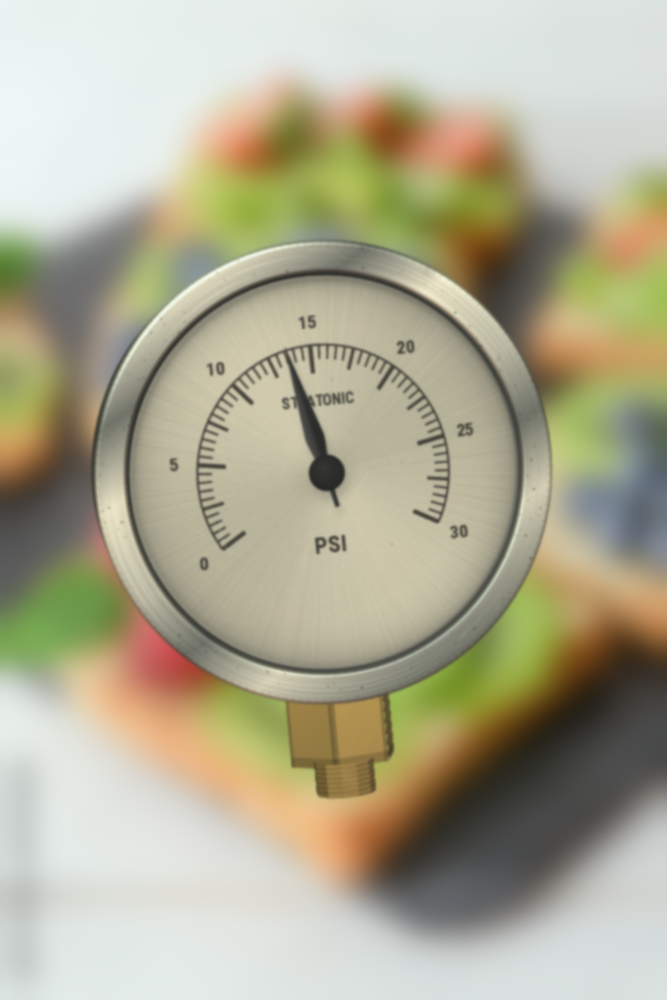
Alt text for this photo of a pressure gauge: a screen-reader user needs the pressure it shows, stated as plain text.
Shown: 13.5 psi
